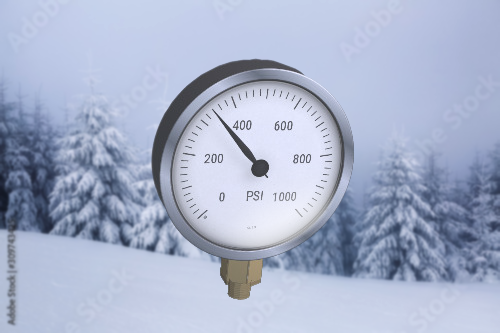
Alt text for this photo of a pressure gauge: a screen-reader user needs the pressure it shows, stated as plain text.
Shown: 340 psi
